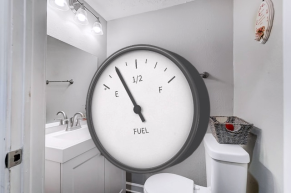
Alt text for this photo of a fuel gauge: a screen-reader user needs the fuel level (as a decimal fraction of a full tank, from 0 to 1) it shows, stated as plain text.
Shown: 0.25
